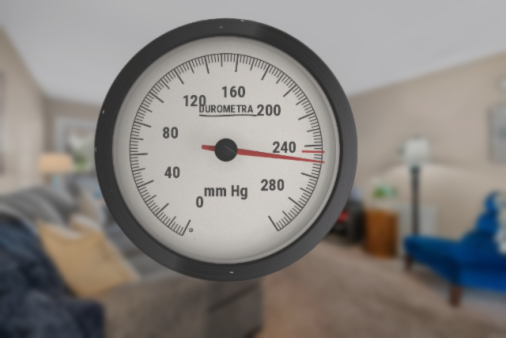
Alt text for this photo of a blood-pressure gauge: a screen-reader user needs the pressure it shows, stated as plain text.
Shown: 250 mmHg
